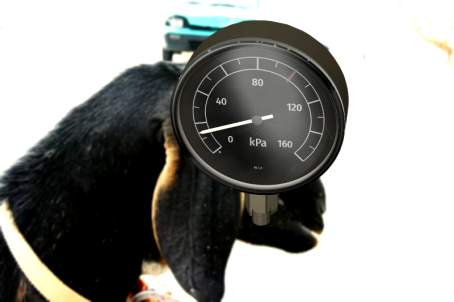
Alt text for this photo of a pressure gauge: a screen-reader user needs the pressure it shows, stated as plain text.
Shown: 15 kPa
